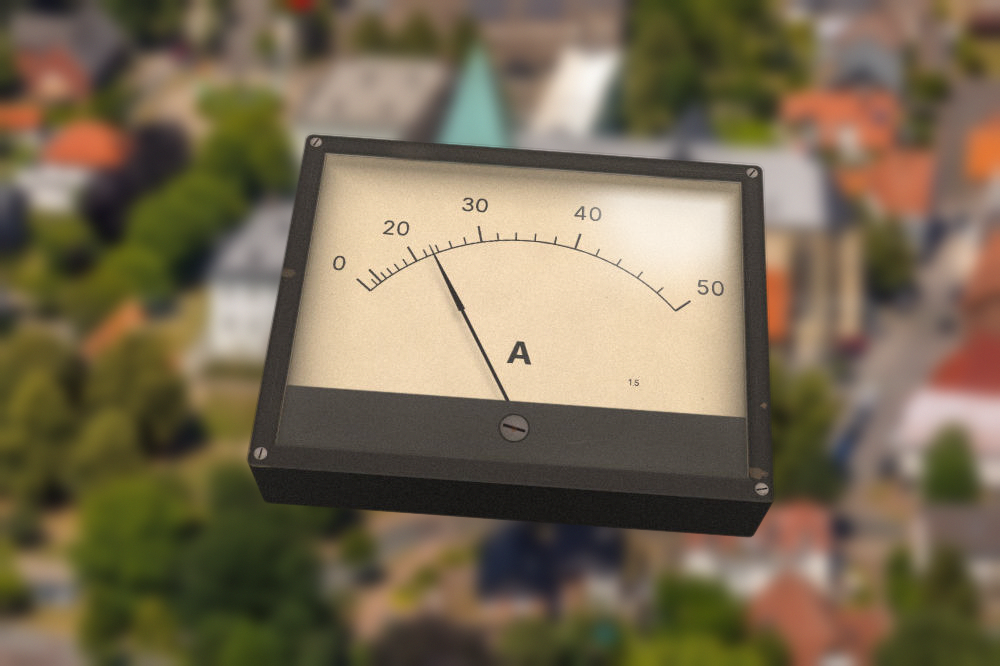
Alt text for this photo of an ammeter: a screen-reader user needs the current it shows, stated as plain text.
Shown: 23 A
